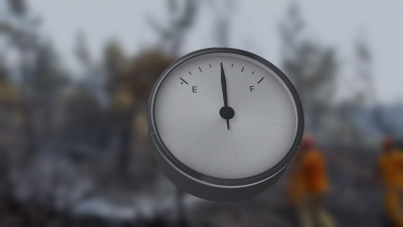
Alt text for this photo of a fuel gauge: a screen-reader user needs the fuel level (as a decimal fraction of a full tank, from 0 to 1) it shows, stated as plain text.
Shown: 0.5
